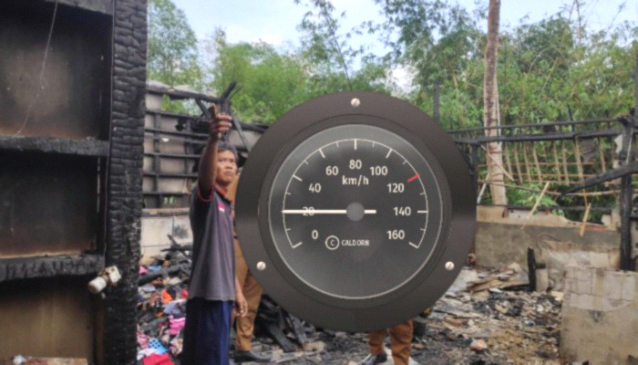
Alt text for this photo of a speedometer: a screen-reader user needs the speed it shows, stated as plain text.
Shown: 20 km/h
